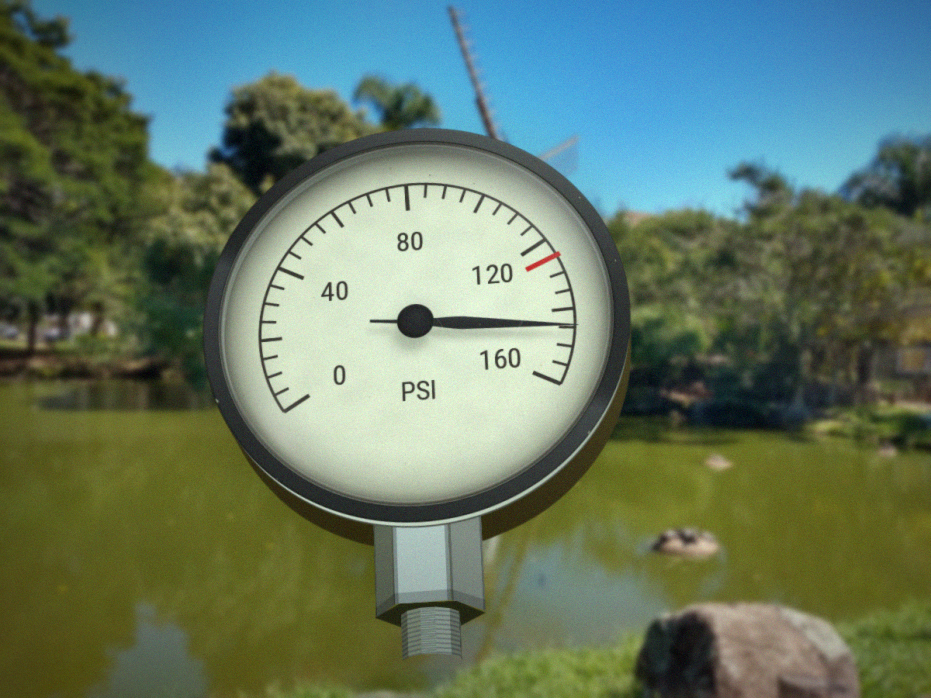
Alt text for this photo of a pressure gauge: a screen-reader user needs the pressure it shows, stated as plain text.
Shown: 145 psi
